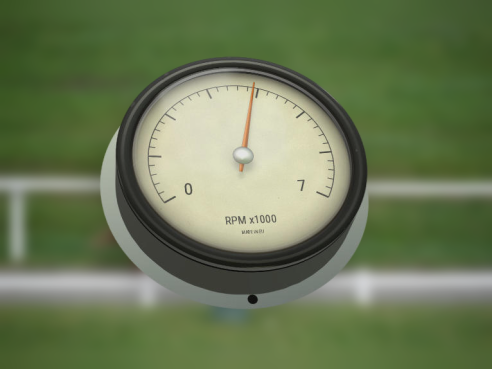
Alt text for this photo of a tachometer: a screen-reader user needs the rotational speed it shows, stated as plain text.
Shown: 3900 rpm
